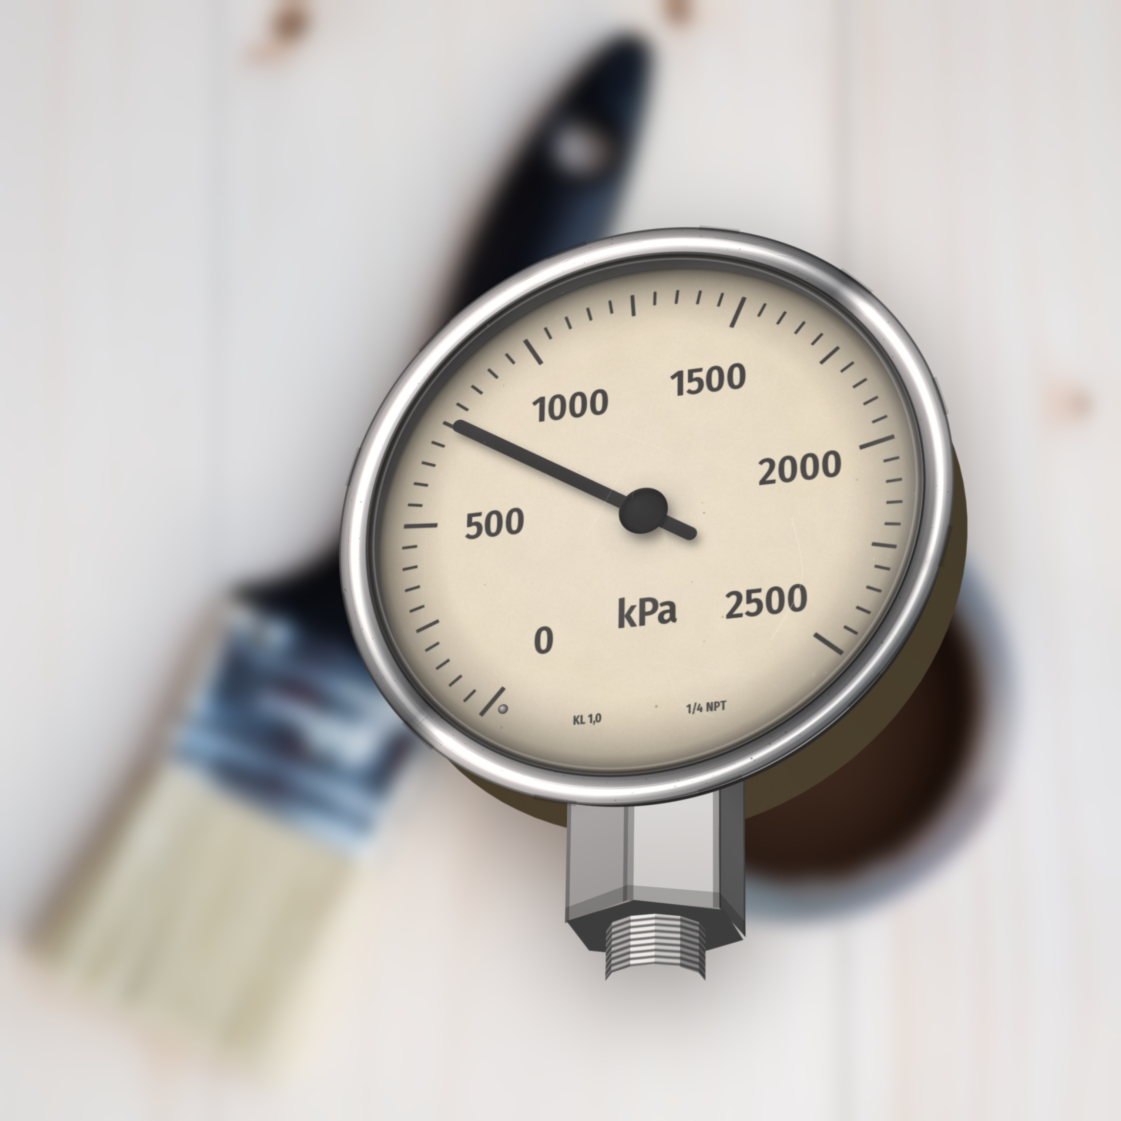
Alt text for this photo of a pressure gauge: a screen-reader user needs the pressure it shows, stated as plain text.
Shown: 750 kPa
